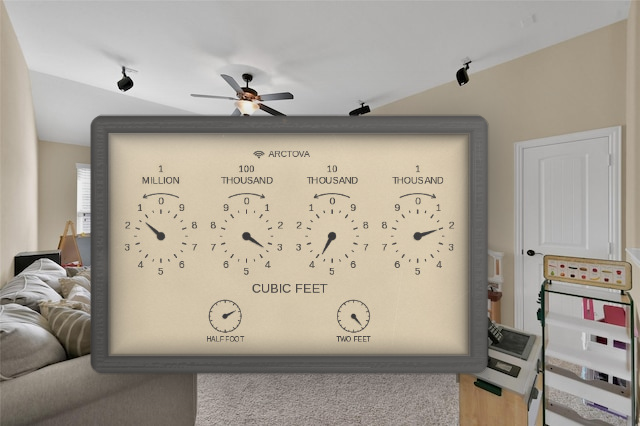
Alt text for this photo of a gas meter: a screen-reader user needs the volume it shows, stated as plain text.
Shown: 134200 ft³
